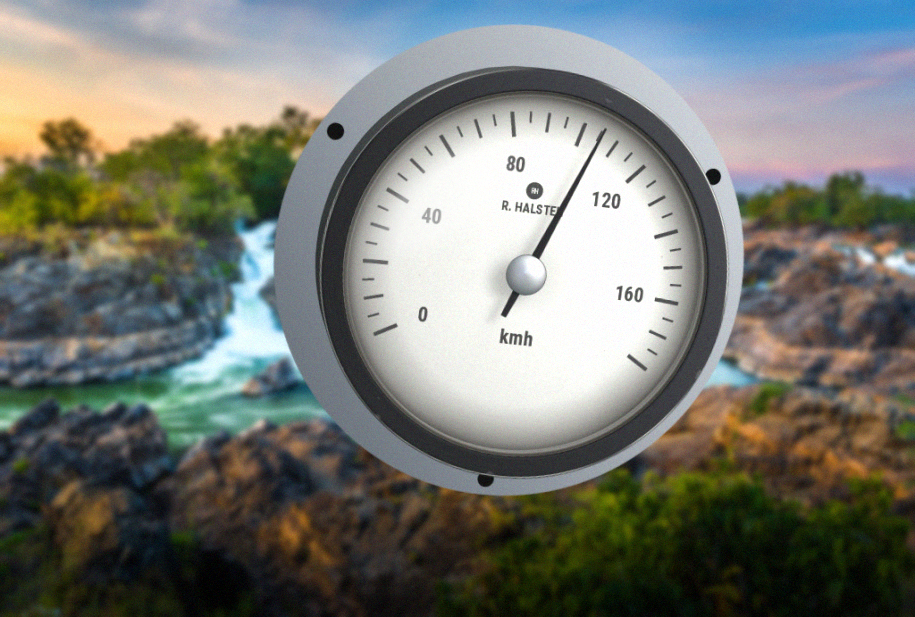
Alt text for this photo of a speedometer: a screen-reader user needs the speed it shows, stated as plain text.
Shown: 105 km/h
